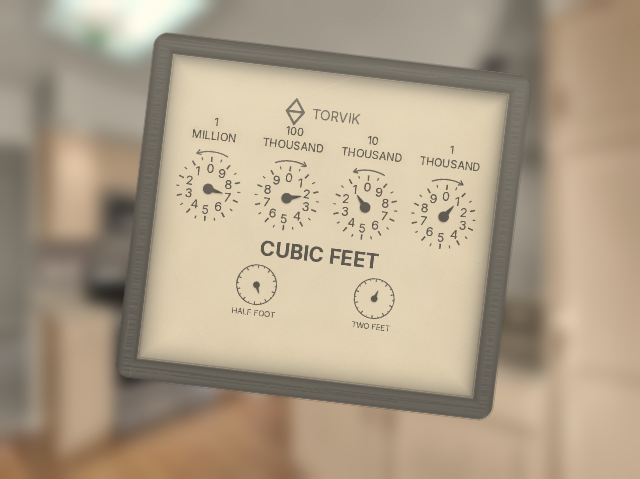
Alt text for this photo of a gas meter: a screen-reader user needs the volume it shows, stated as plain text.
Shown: 721100 ft³
